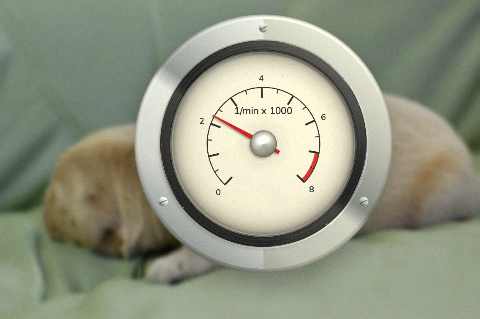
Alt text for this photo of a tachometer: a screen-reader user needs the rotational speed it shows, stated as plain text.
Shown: 2250 rpm
